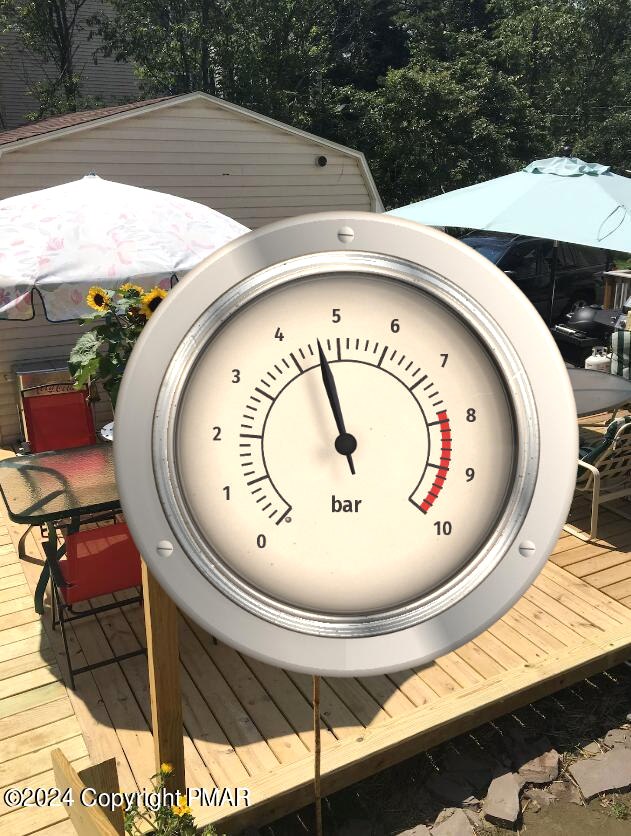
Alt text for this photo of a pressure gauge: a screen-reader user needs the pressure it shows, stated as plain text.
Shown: 4.6 bar
